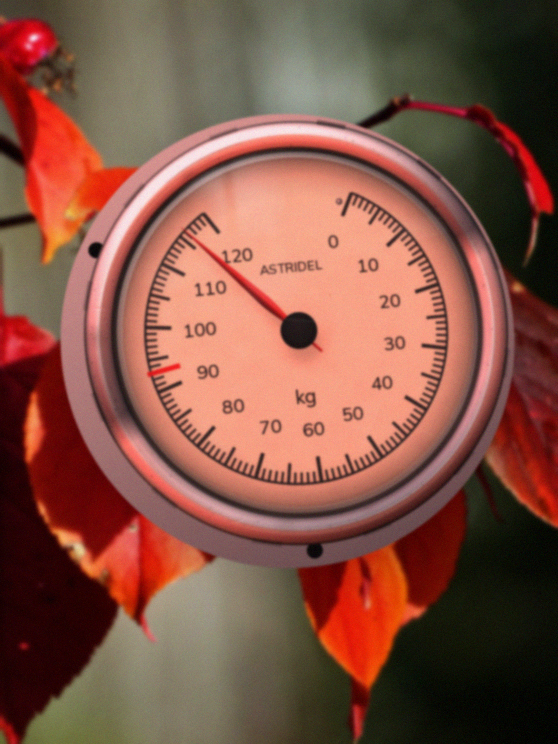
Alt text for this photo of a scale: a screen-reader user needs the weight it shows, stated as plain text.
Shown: 116 kg
